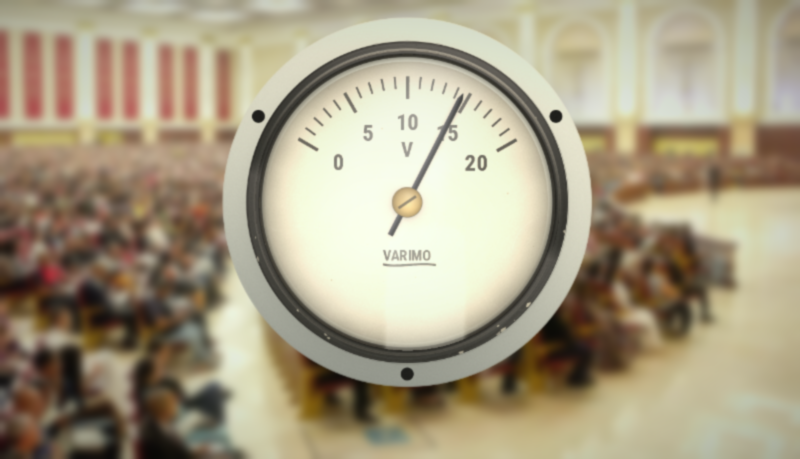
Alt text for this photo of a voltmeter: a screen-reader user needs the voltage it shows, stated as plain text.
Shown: 14.5 V
